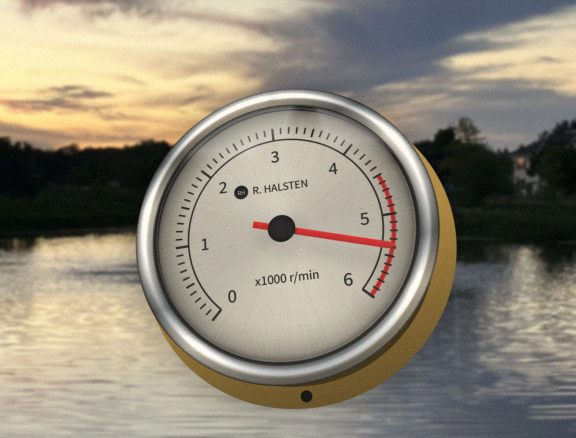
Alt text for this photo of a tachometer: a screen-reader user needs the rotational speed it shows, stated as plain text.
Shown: 5400 rpm
